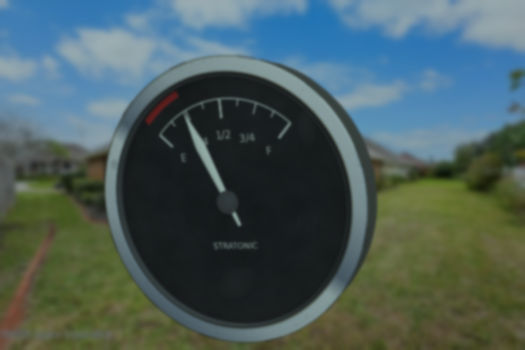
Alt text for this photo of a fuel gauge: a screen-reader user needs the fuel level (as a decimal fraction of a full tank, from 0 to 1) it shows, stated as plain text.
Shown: 0.25
